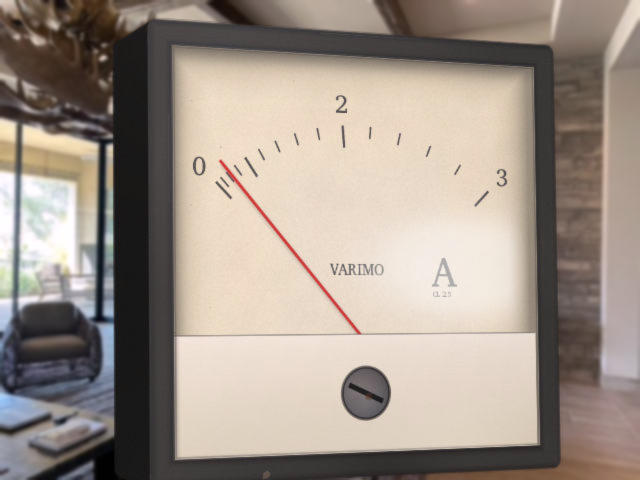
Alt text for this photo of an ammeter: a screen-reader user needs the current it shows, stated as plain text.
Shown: 0.6 A
